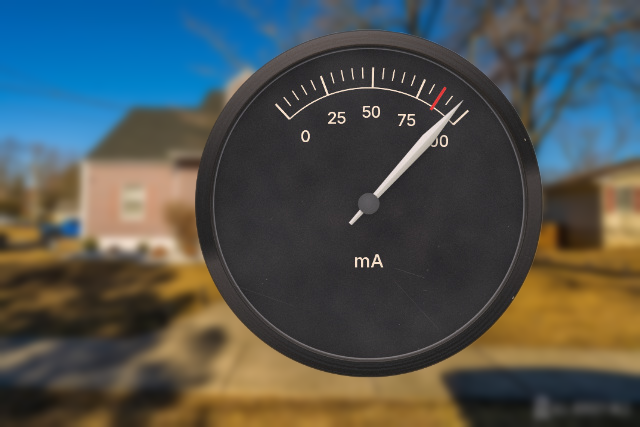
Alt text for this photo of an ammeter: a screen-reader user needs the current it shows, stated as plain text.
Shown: 95 mA
